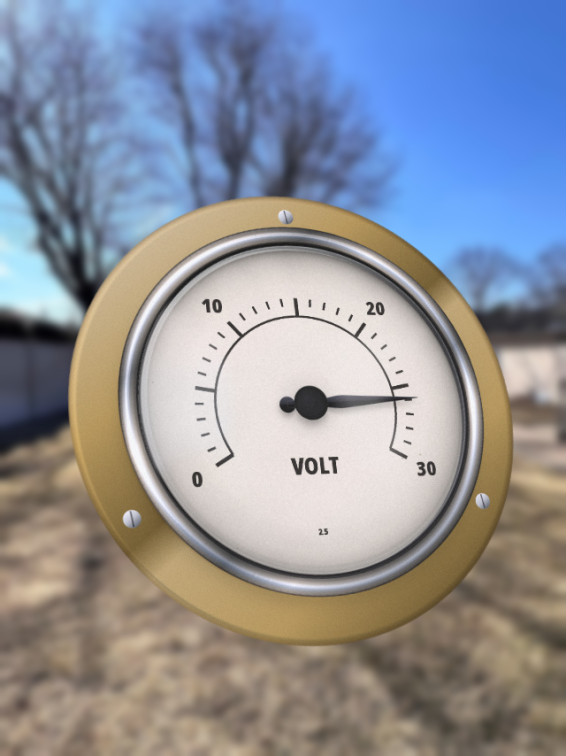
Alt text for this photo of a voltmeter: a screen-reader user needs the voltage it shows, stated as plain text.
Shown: 26 V
